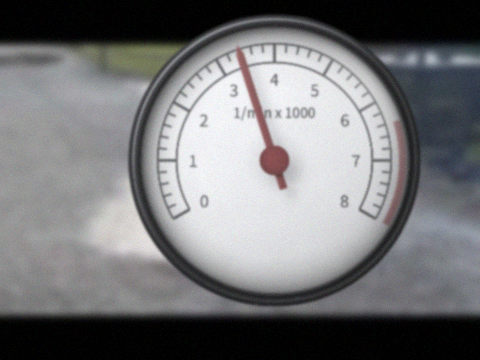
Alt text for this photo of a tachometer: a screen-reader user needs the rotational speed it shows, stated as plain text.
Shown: 3400 rpm
